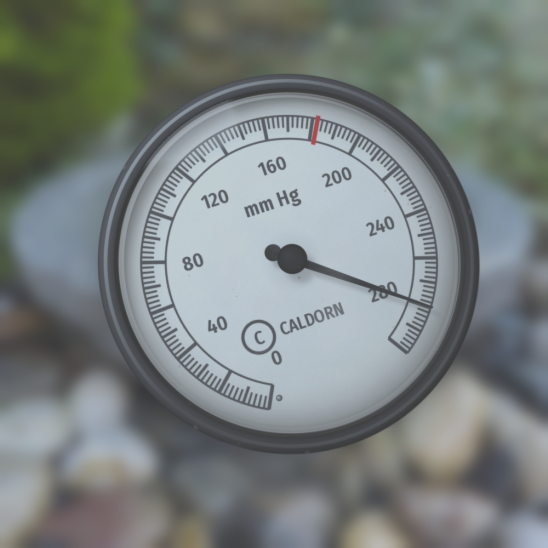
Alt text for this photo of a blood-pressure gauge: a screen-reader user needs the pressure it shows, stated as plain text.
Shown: 280 mmHg
